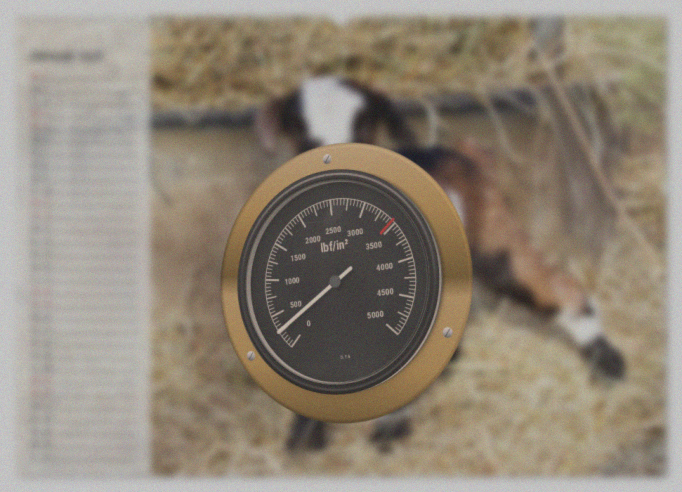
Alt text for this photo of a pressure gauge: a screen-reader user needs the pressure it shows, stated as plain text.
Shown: 250 psi
